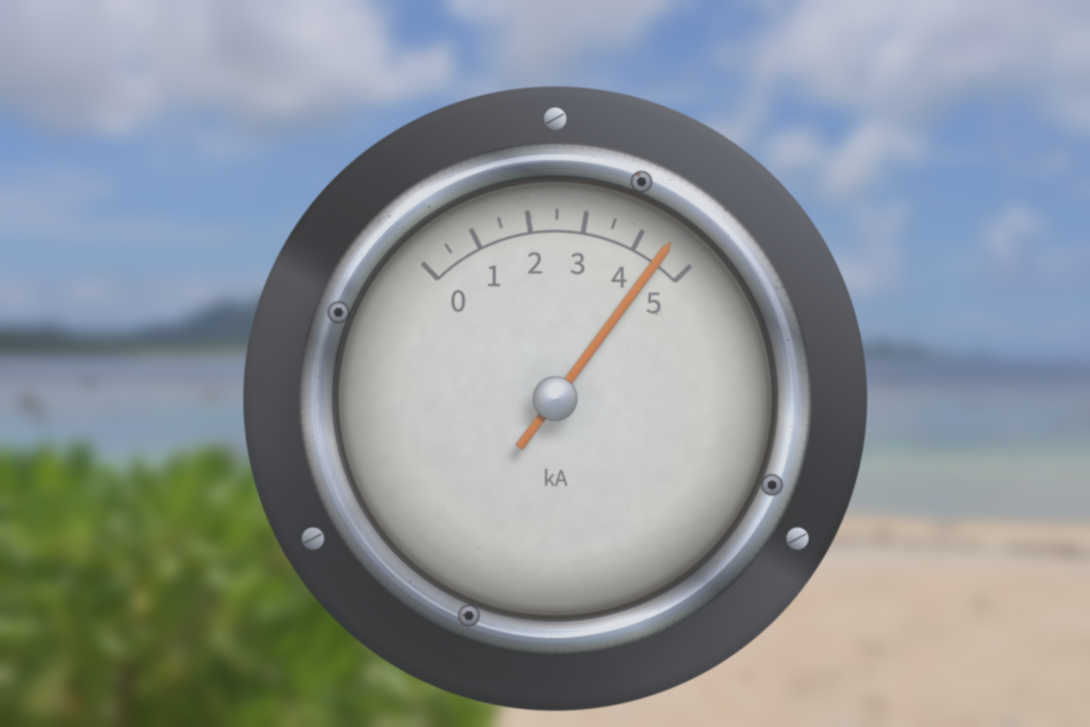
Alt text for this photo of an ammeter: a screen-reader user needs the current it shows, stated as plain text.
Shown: 4.5 kA
